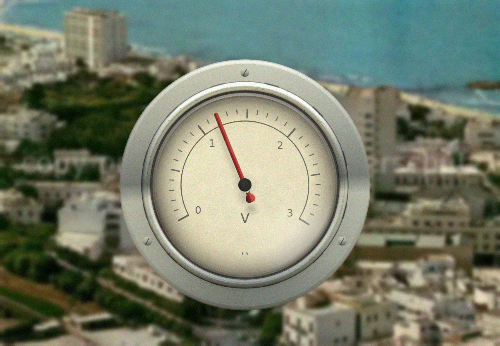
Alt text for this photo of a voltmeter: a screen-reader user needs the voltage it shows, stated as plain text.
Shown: 1.2 V
